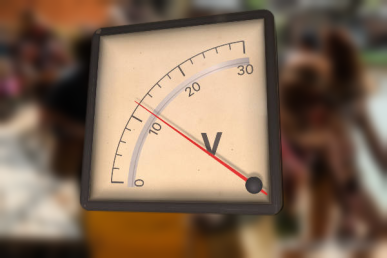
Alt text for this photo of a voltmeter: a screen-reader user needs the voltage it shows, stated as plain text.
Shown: 12 V
